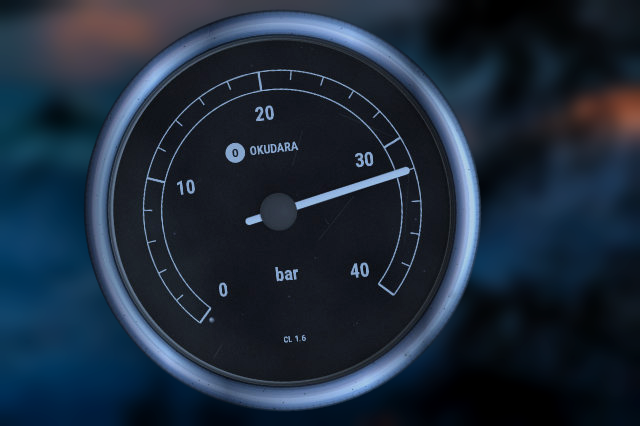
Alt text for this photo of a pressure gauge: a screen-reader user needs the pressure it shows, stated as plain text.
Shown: 32 bar
